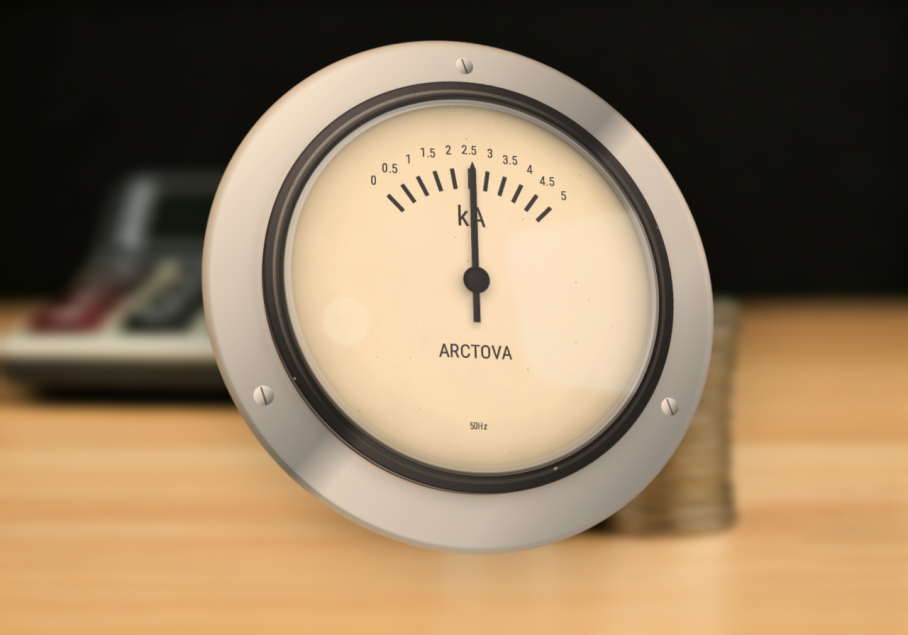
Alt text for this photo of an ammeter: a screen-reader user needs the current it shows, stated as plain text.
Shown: 2.5 kA
